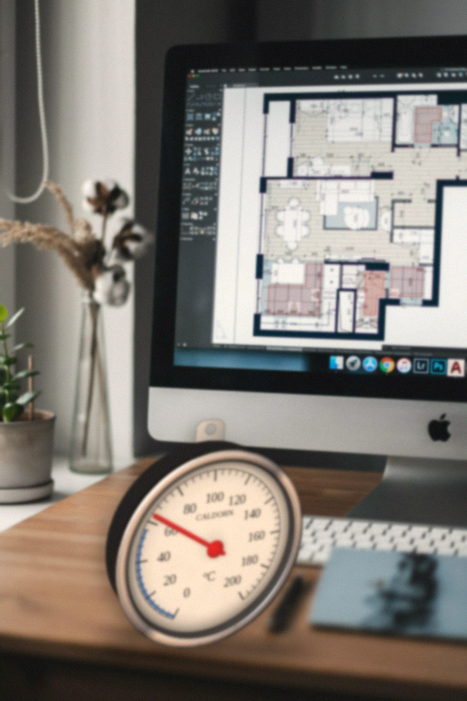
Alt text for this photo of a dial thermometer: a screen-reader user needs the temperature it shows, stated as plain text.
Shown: 64 °C
